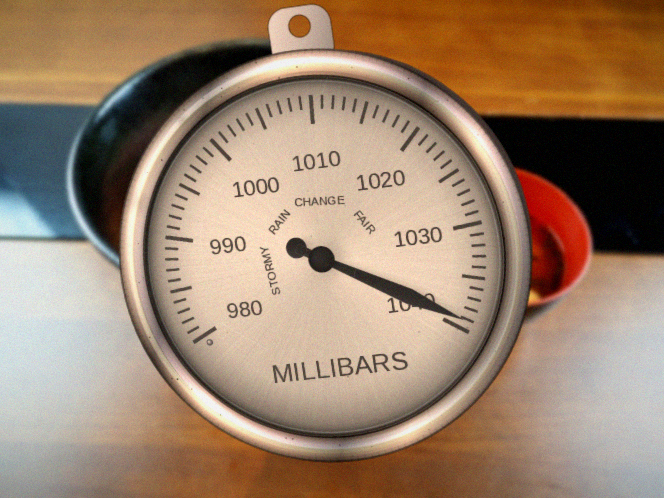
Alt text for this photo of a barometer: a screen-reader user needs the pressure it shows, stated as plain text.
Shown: 1039 mbar
